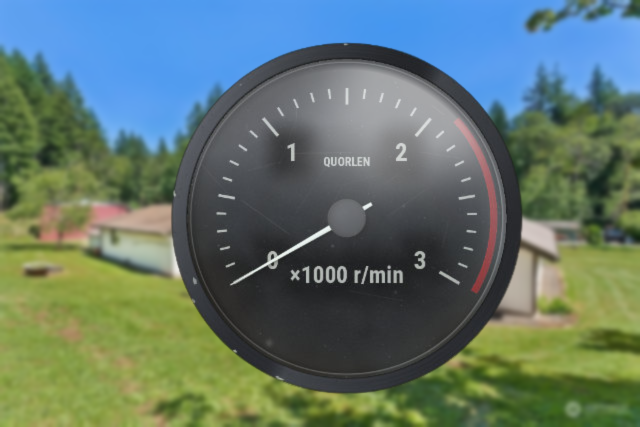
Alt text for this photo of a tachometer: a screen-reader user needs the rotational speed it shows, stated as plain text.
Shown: 0 rpm
